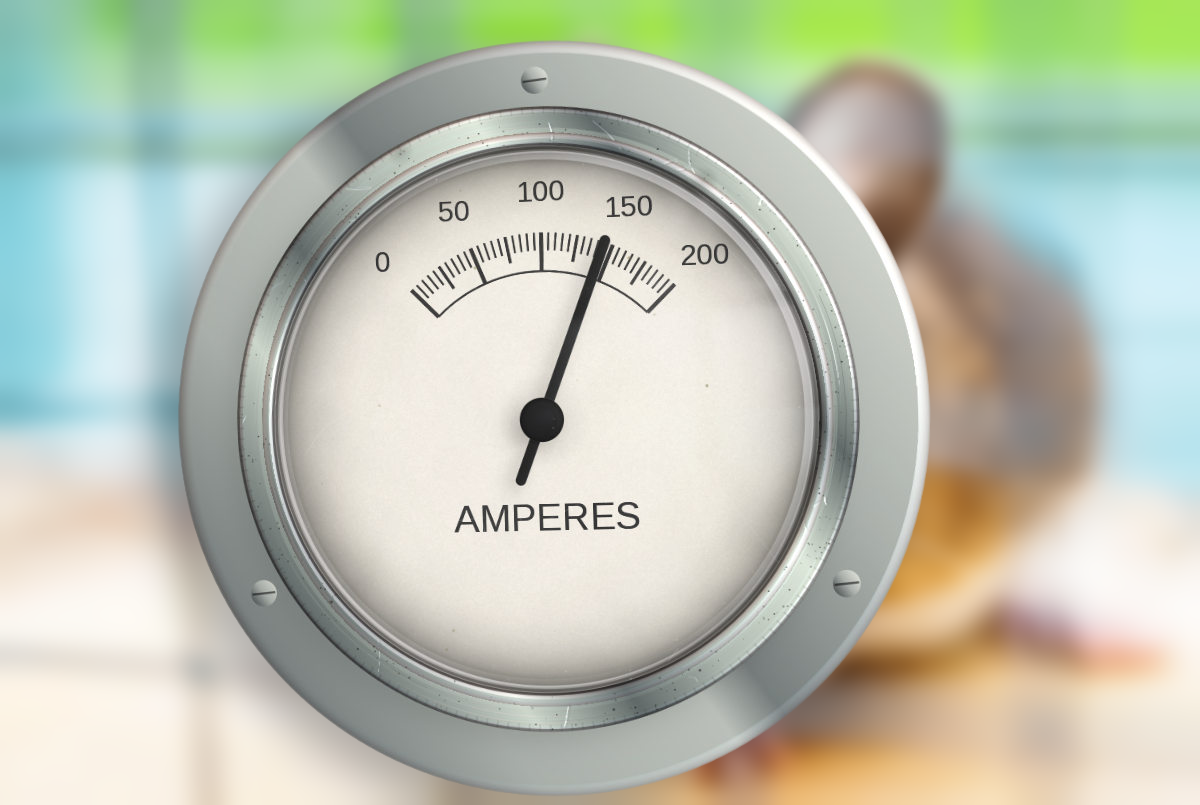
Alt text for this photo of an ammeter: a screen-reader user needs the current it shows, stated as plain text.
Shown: 145 A
